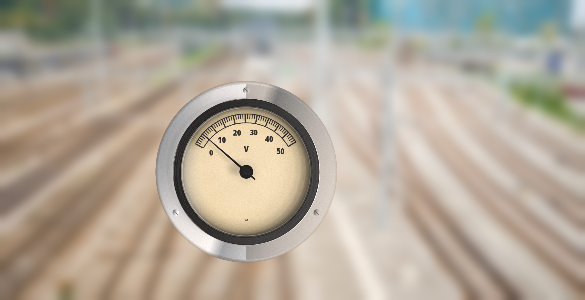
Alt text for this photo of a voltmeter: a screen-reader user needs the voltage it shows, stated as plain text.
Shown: 5 V
